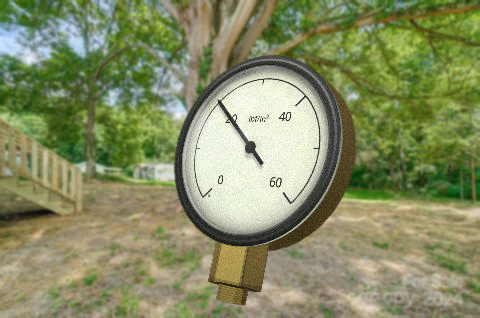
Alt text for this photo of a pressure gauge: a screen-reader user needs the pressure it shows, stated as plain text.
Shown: 20 psi
